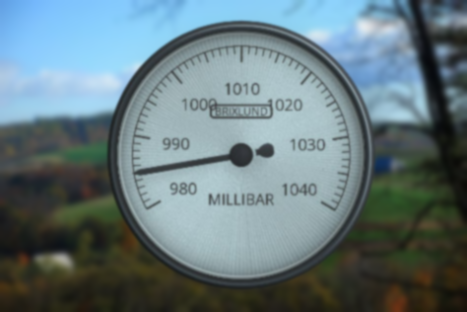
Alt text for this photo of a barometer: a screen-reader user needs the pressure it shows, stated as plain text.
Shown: 985 mbar
